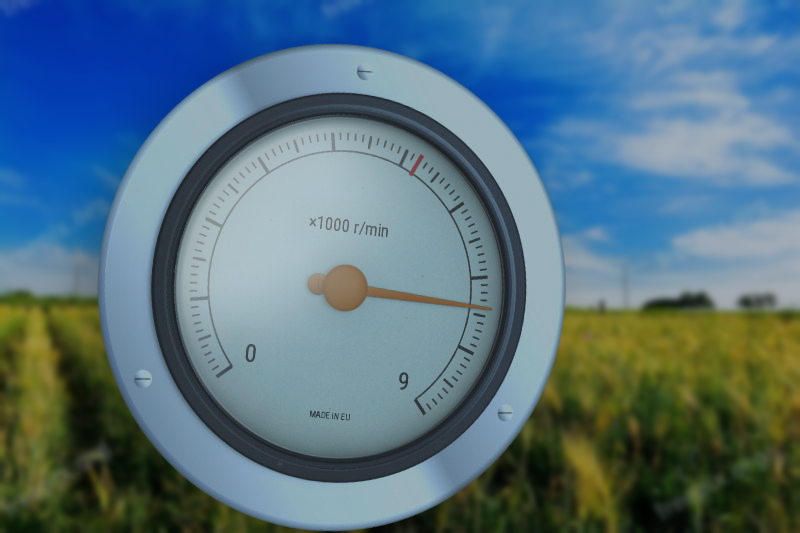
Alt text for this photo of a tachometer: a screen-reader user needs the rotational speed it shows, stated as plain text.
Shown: 7400 rpm
